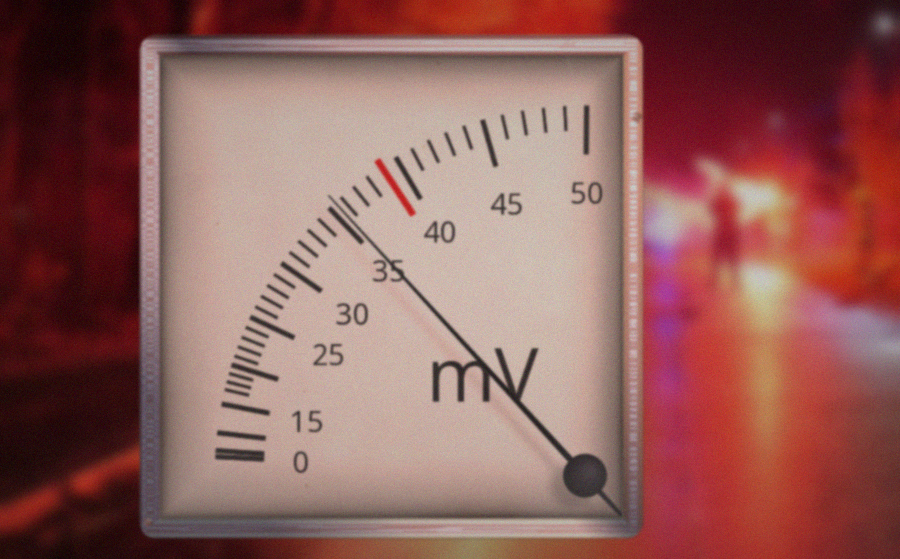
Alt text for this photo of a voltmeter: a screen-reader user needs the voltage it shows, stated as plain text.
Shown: 35.5 mV
